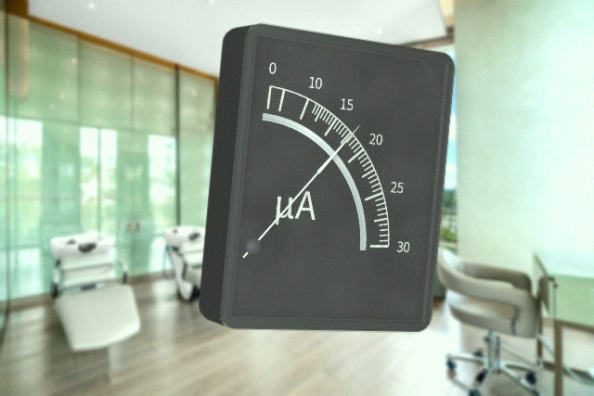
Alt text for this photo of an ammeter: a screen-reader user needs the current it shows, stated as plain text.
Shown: 17.5 µA
